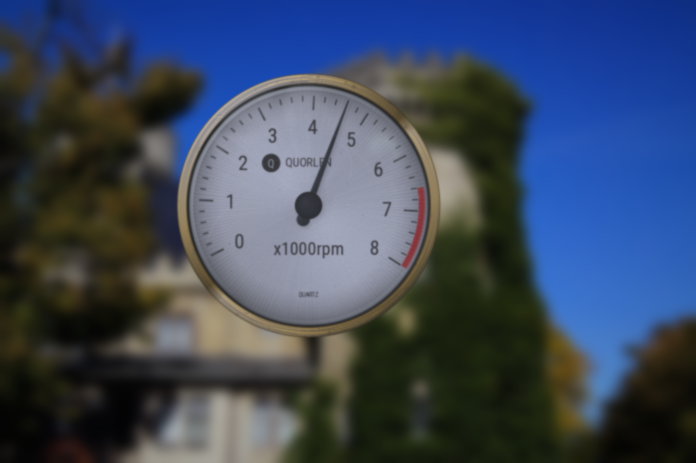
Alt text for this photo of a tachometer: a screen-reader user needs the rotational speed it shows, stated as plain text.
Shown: 4600 rpm
